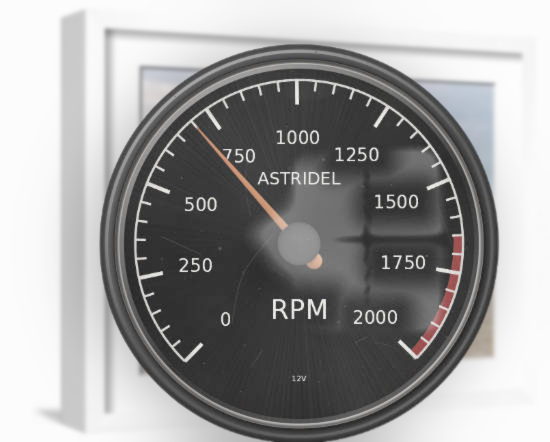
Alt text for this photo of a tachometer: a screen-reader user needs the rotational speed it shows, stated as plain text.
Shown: 700 rpm
